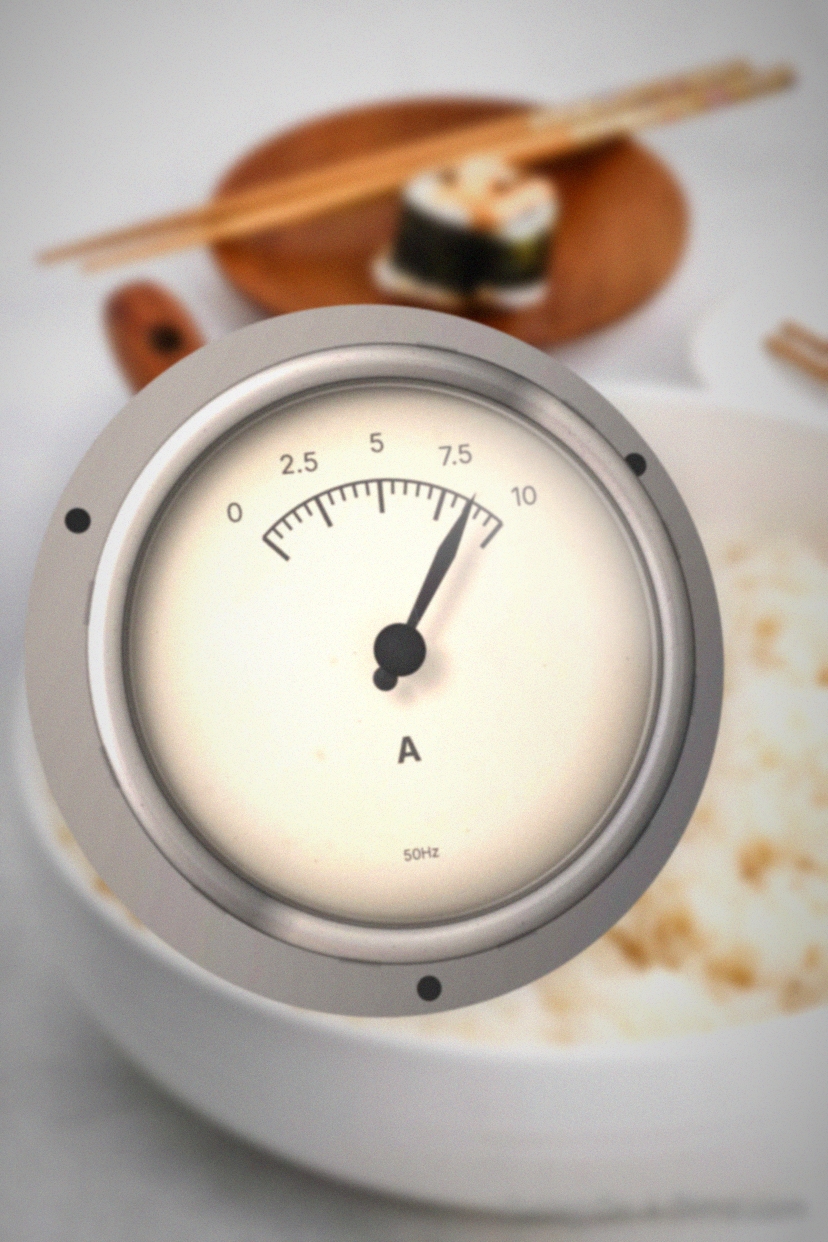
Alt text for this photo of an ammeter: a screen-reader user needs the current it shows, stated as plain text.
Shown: 8.5 A
